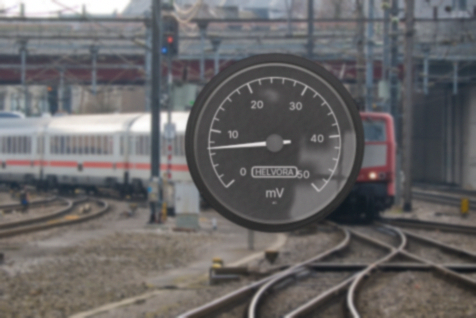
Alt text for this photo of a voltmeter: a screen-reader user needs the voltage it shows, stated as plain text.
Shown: 7 mV
